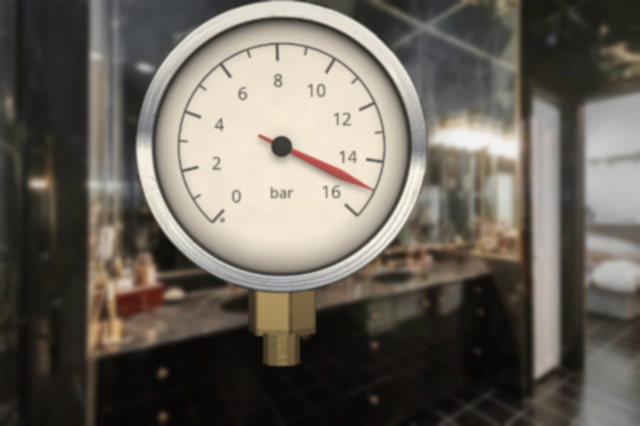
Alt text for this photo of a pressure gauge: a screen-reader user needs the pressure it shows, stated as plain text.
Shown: 15 bar
